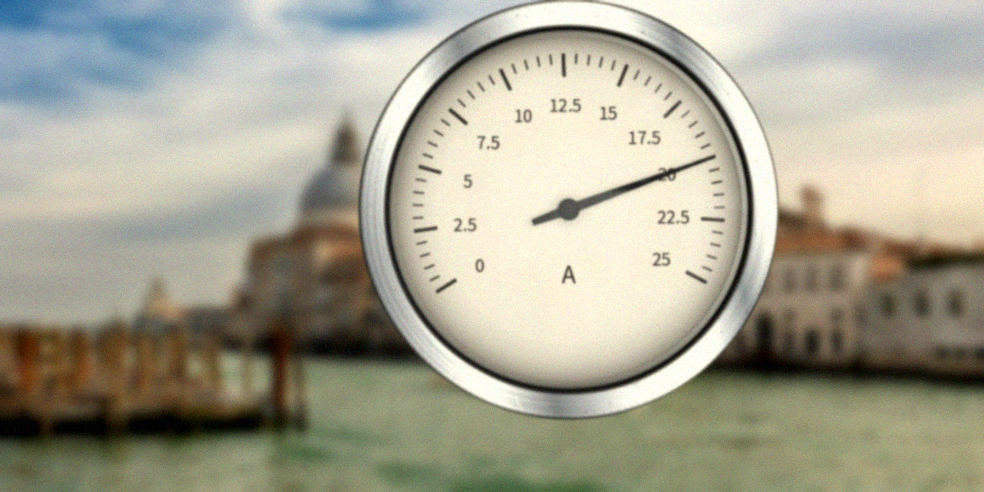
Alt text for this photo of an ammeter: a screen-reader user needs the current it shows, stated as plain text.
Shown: 20 A
